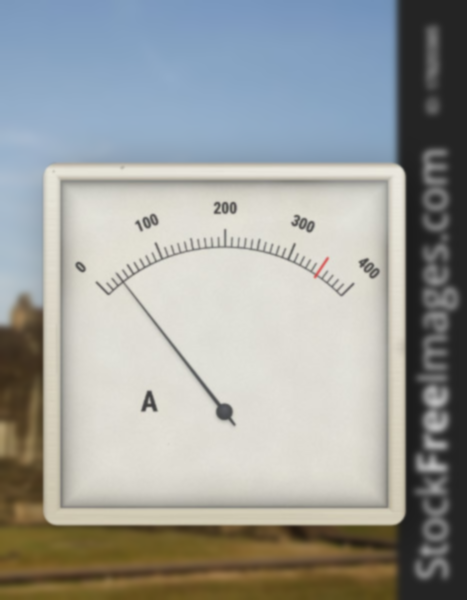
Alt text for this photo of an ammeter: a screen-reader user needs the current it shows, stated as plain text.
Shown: 30 A
